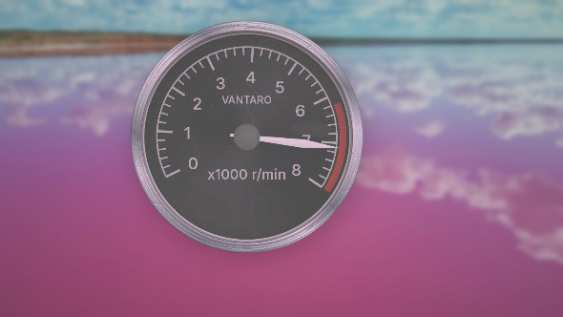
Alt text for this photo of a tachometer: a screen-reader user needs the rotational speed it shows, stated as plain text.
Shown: 7100 rpm
